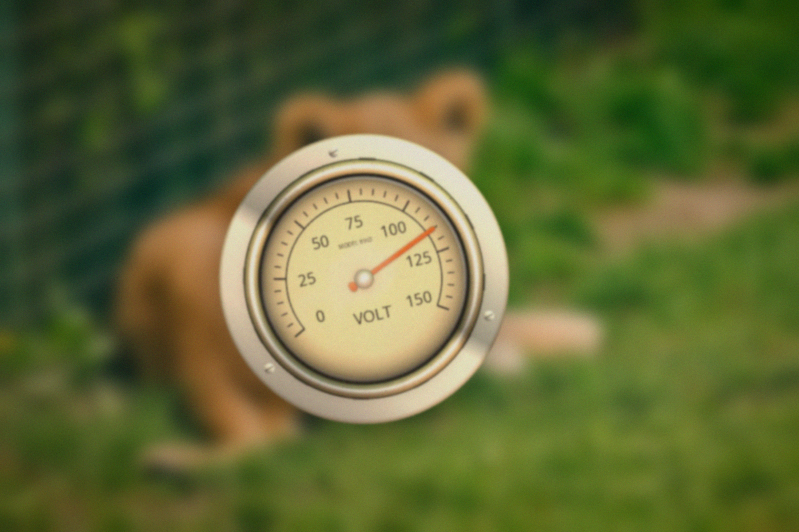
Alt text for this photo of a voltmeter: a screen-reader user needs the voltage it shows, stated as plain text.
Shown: 115 V
